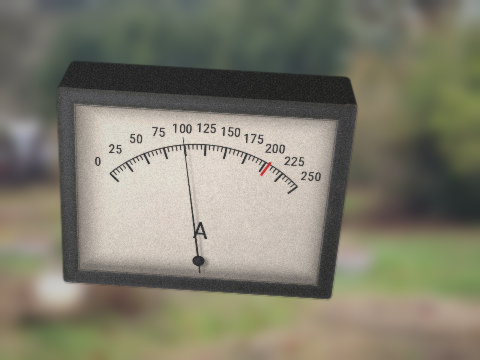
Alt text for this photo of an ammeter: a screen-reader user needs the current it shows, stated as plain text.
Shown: 100 A
